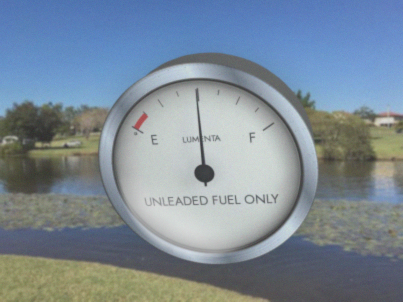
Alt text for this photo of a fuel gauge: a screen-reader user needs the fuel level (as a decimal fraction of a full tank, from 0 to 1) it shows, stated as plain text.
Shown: 0.5
